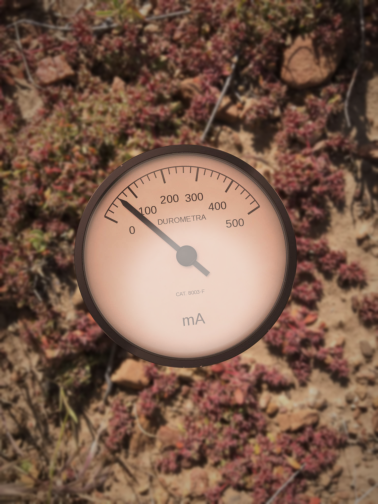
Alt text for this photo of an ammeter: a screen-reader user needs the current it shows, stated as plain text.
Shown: 60 mA
